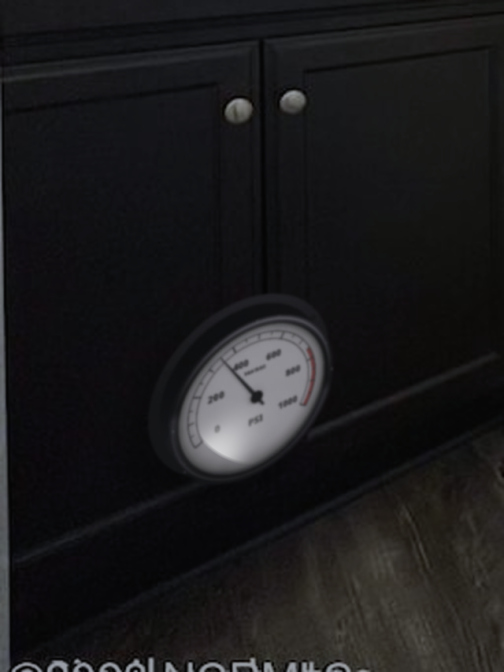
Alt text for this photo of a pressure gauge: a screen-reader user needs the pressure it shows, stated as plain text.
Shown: 350 psi
